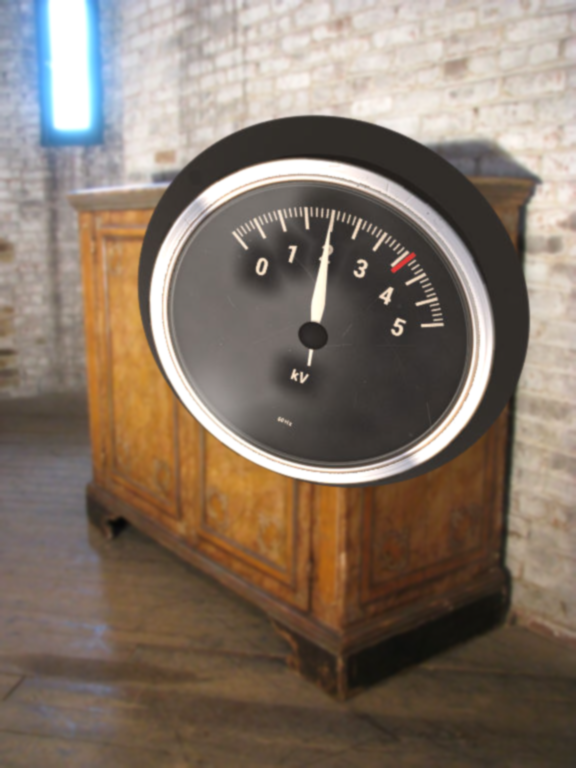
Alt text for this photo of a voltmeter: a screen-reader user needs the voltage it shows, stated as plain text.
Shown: 2 kV
